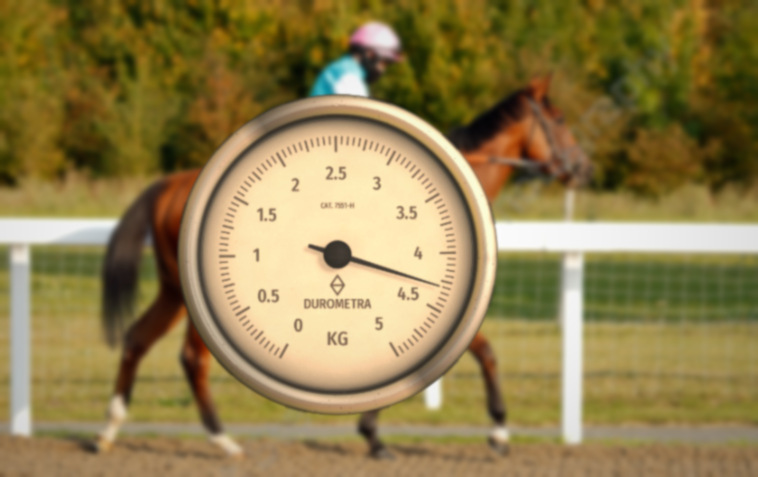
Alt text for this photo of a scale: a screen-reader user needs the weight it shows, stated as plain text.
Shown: 4.3 kg
